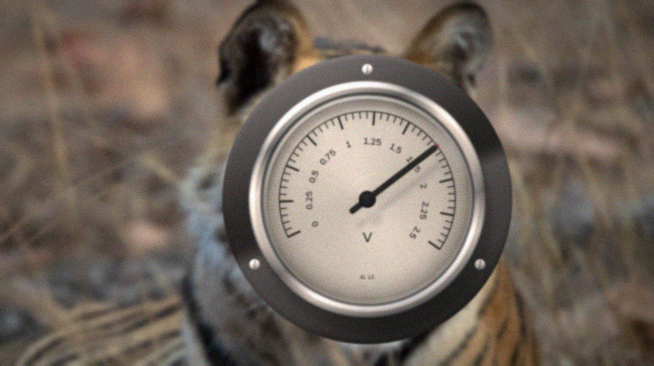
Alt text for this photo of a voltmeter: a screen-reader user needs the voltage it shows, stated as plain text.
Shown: 1.75 V
